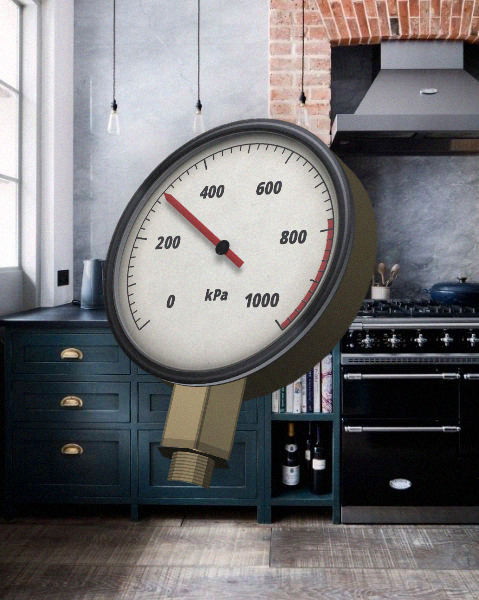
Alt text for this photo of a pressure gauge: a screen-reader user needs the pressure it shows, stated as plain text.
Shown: 300 kPa
